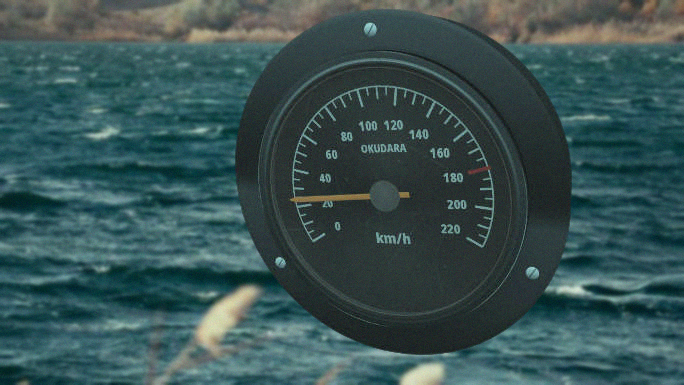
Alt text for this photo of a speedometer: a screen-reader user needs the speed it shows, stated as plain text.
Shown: 25 km/h
